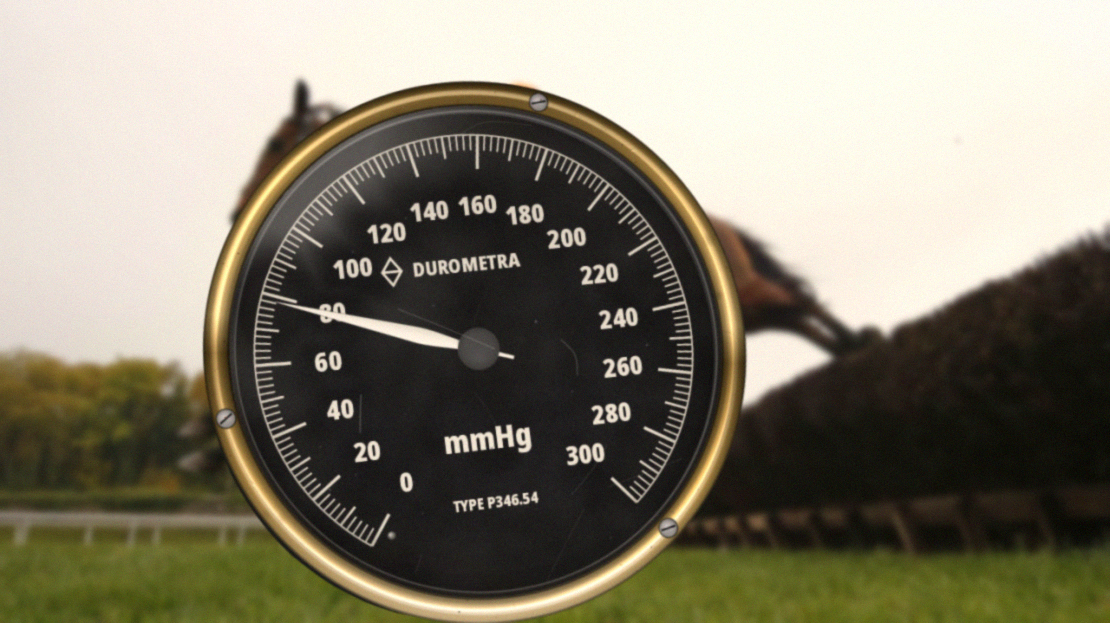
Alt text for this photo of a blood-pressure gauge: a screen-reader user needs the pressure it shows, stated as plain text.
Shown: 78 mmHg
